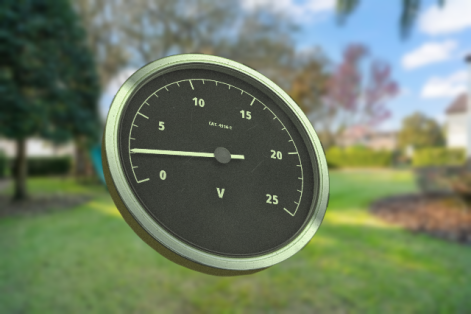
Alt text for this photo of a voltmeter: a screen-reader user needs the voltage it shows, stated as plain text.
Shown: 2 V
